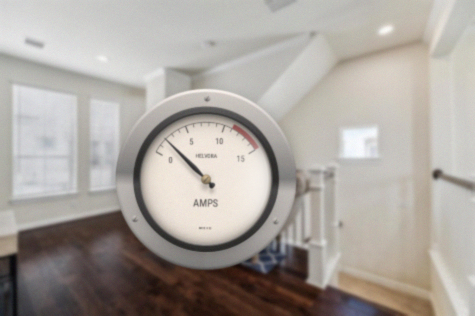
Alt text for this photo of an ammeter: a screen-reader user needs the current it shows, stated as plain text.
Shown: 2 A
